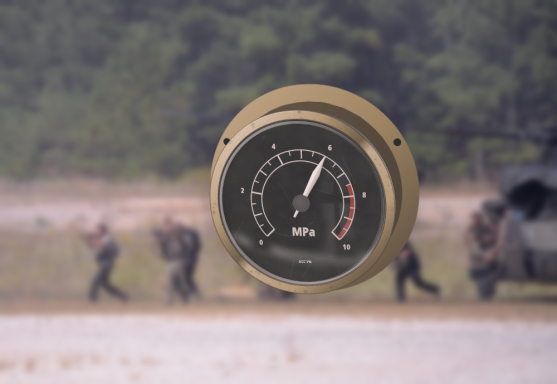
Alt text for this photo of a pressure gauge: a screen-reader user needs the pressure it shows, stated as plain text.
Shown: 6 MPa
